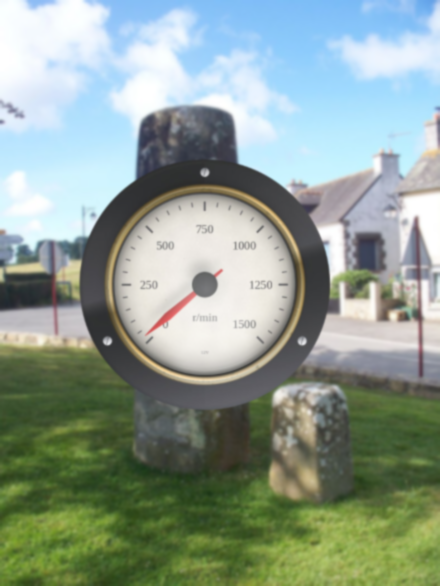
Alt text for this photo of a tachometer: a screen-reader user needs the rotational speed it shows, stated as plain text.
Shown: 25 rpm
